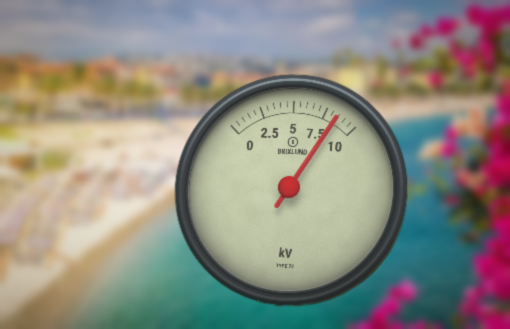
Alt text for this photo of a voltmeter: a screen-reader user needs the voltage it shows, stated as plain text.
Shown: 8.5 kV
